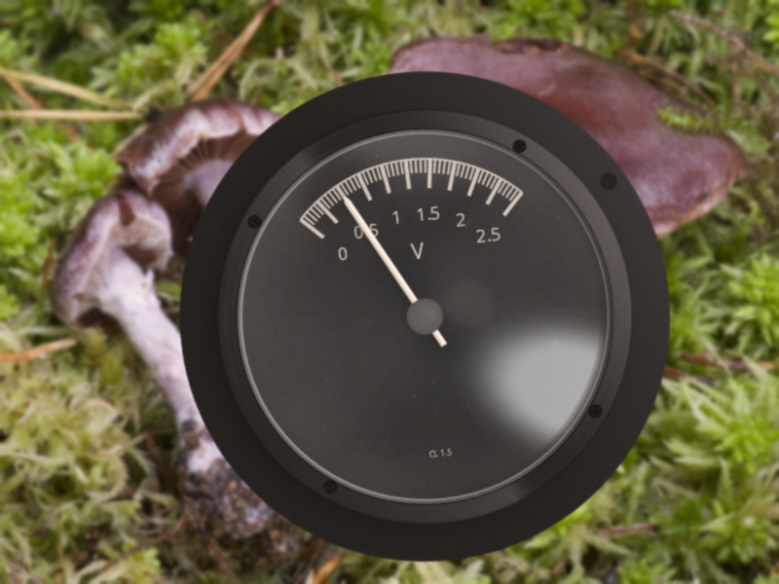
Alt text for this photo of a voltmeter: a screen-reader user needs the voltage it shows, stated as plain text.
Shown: 0.5 V
